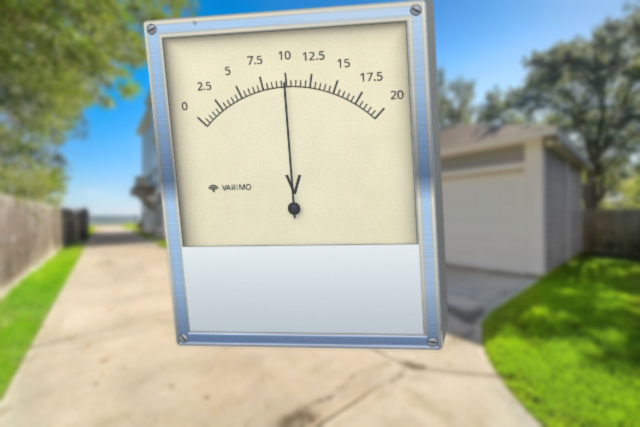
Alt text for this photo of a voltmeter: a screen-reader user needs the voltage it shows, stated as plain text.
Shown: 10 V
